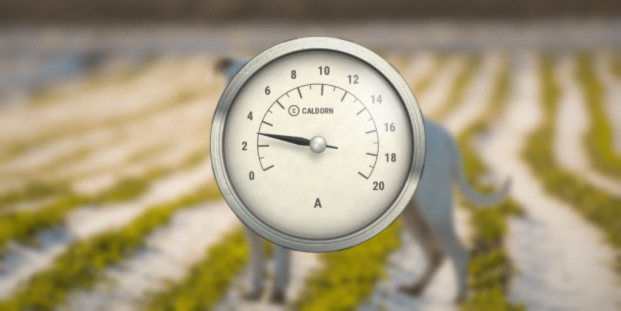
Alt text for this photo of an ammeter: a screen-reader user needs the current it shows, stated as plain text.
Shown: 3 A
